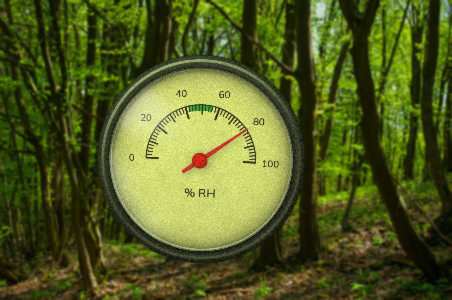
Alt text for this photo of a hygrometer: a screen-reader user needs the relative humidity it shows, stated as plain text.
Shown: 80 %
